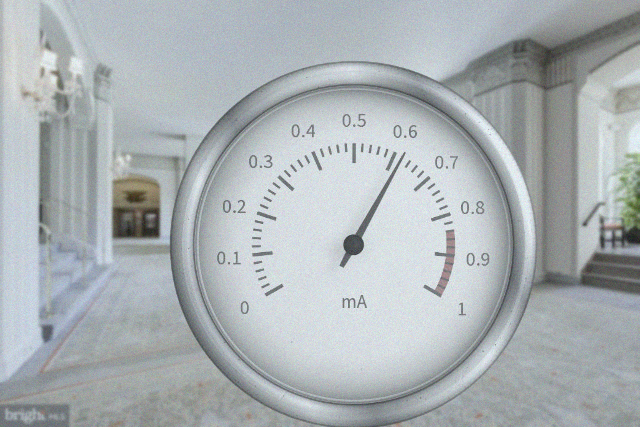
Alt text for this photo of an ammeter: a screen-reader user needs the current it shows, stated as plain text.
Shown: 0.62 mA
